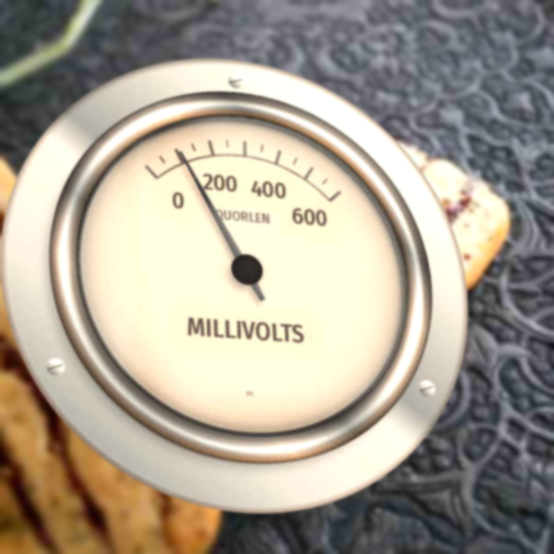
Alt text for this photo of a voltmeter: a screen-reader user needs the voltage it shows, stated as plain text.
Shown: 100 mV
